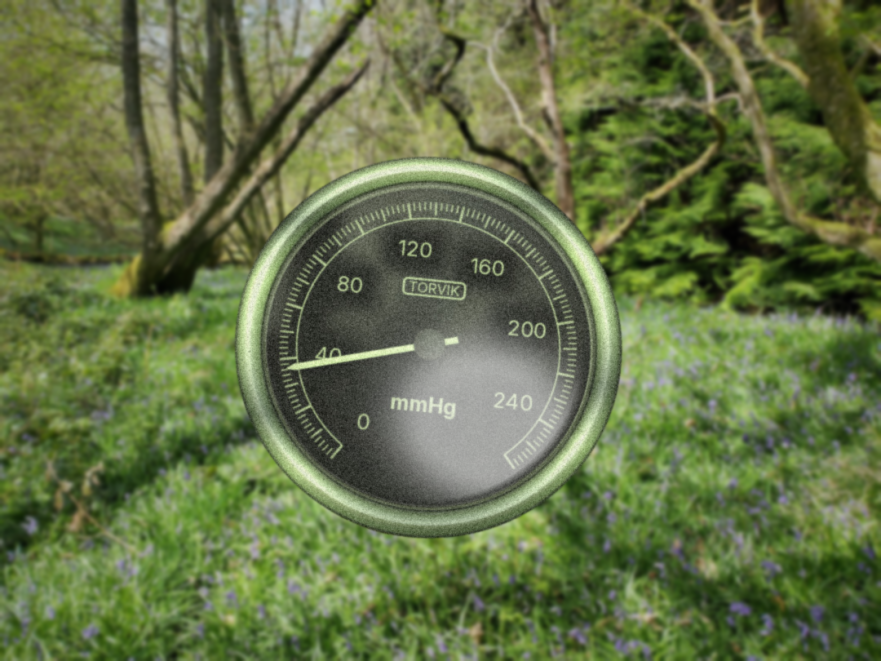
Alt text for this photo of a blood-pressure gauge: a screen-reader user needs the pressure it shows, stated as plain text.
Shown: 36 mmHg
